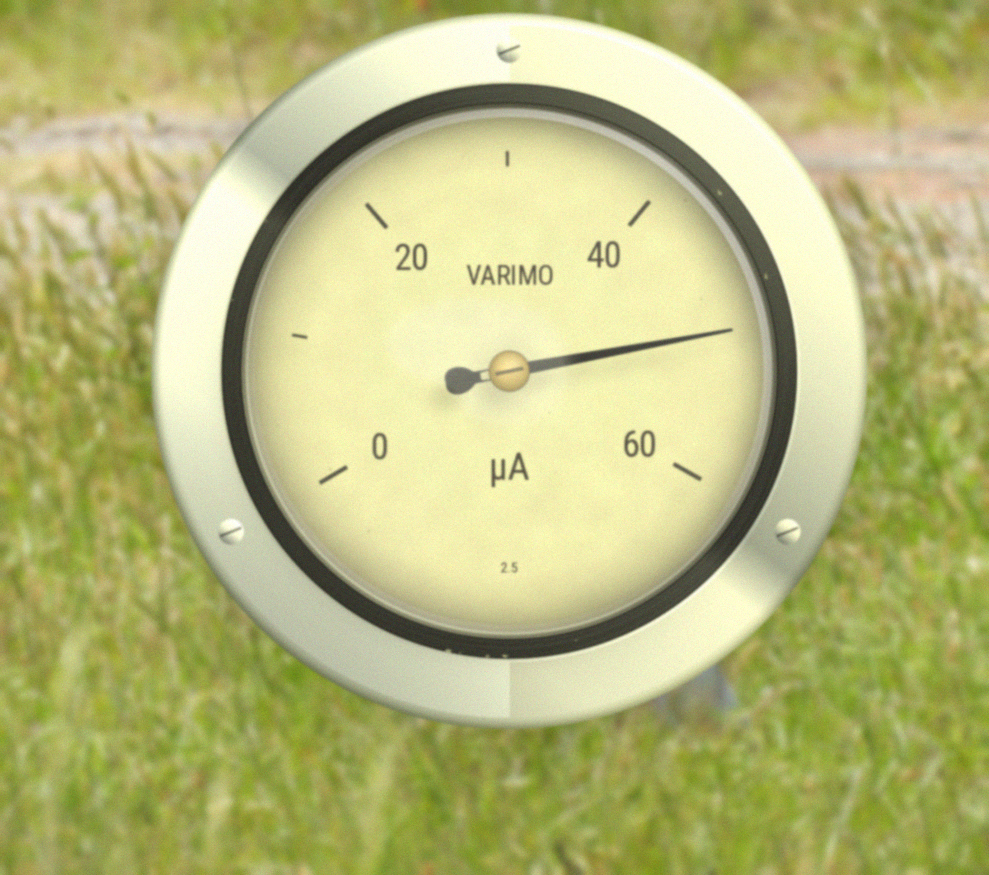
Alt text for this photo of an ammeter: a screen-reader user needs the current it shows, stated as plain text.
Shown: 50 µA
